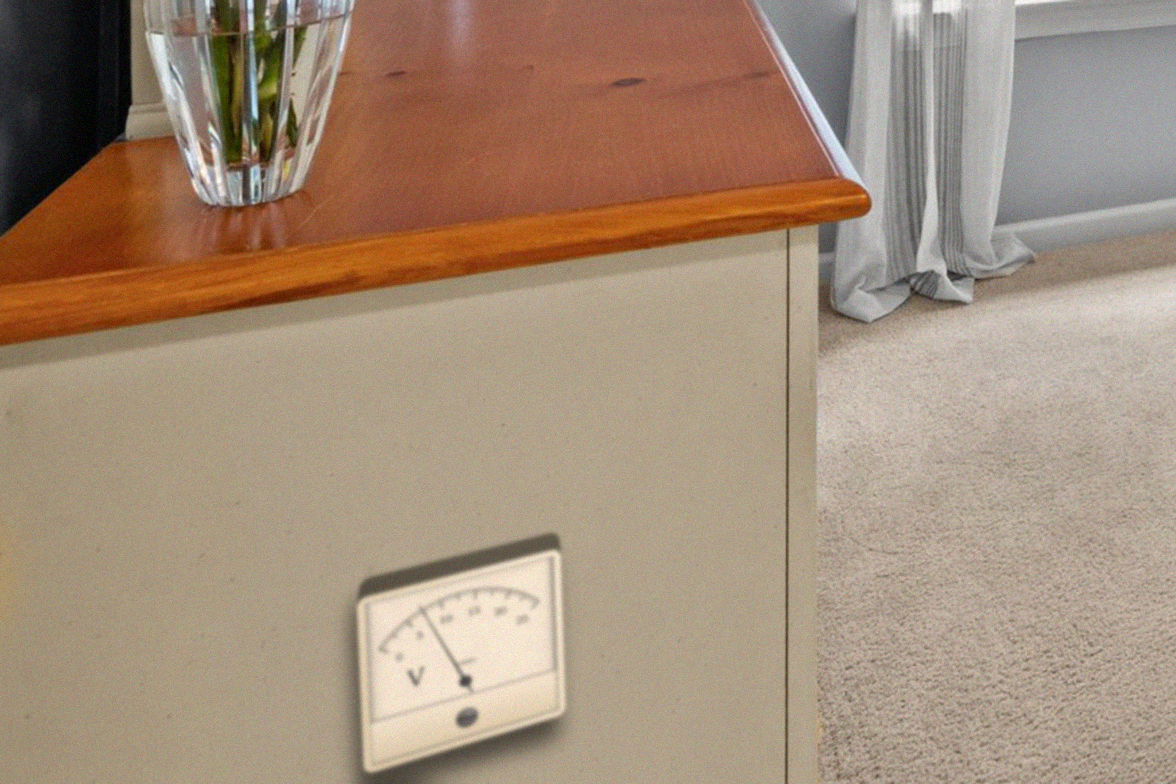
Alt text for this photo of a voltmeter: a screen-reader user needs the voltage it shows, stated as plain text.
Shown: 7.5 V
